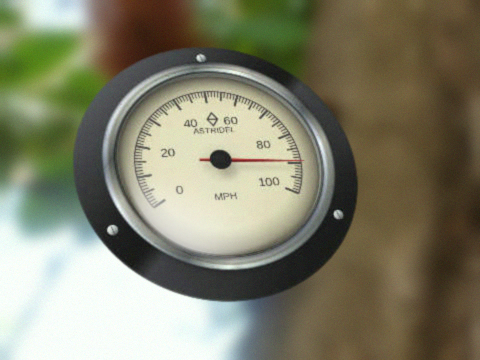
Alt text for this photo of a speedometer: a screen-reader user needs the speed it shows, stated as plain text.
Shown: 90 mph
